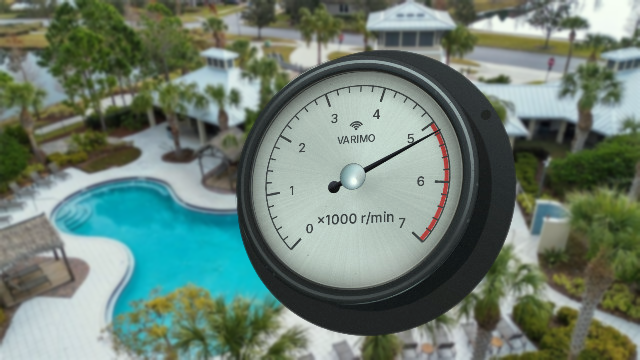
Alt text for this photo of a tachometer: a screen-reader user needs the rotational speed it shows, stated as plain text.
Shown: 5200 rpm
